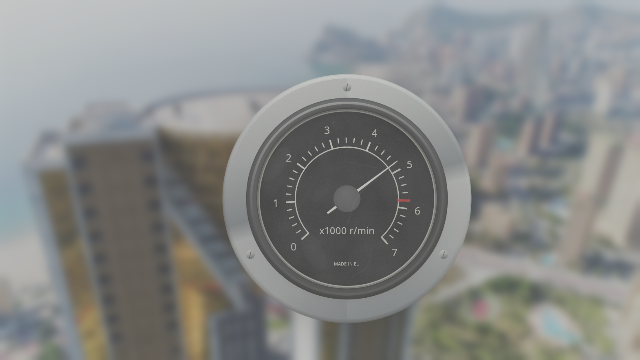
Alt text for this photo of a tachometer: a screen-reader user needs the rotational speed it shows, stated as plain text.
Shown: 4800 rpm
